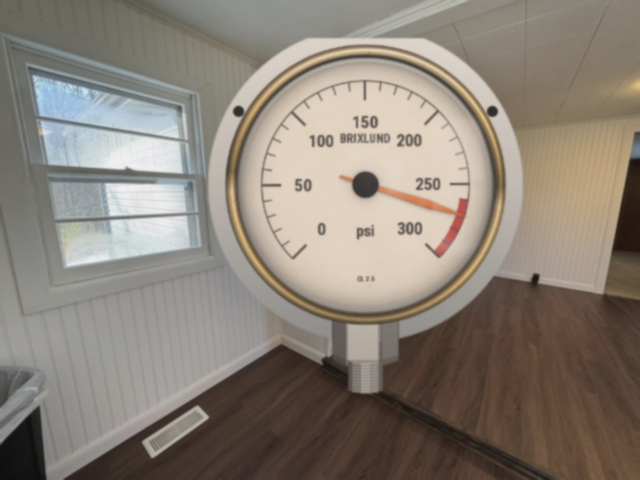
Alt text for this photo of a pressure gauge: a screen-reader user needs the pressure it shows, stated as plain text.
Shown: 270 psi
